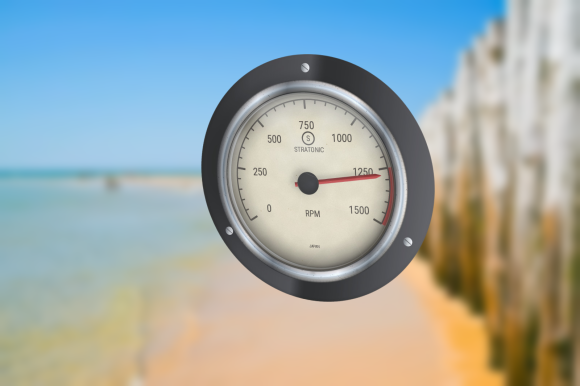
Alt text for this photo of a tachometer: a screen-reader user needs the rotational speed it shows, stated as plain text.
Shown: 1275 rpm
